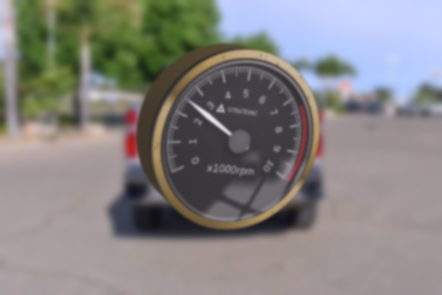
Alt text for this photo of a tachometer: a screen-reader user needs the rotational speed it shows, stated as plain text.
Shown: 2500 rpm
